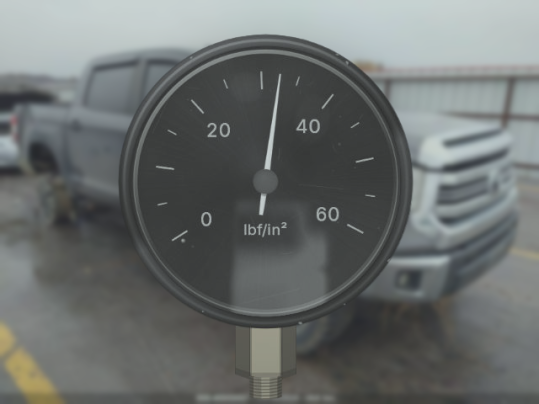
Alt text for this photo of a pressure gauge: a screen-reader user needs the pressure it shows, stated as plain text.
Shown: 32.5 psi
